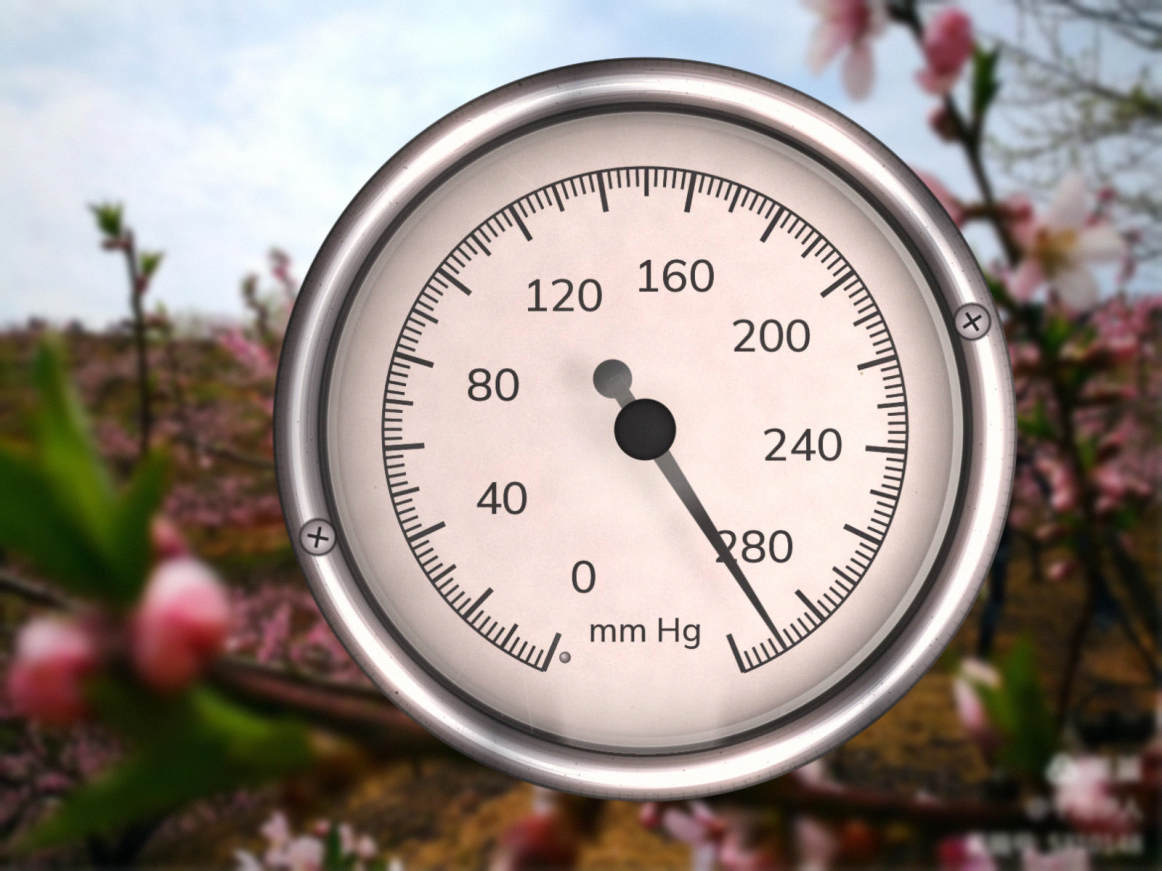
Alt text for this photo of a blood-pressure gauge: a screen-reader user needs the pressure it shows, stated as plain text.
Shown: 290 mmHg
